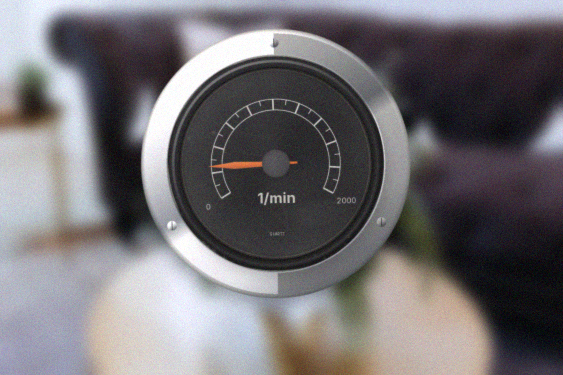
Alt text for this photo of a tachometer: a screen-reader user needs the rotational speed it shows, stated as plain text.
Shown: 250 rpm
